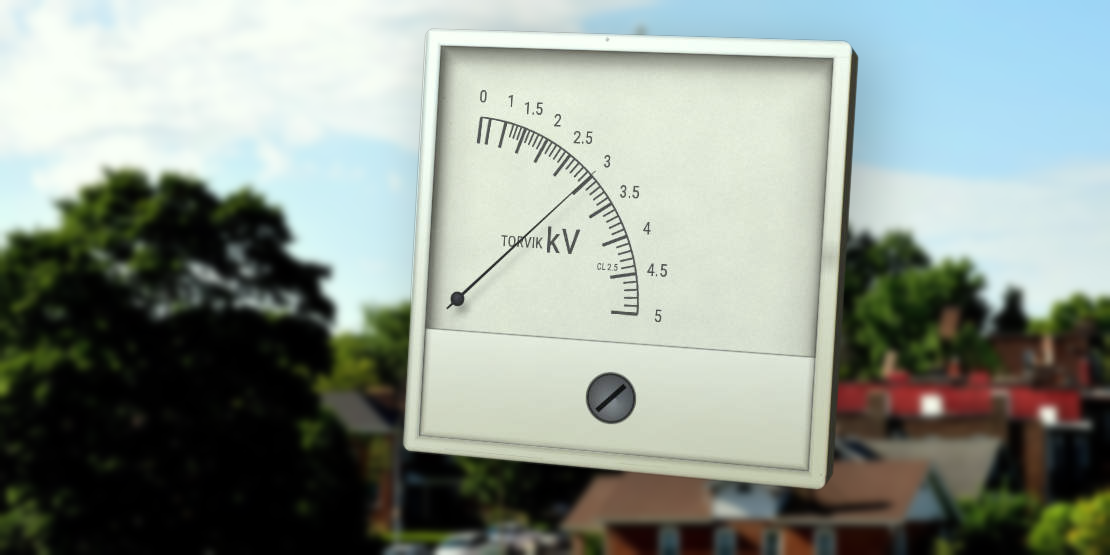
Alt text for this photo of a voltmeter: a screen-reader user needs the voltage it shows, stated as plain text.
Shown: 3 kV
